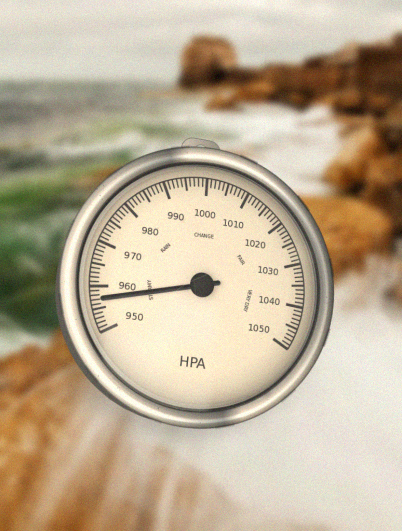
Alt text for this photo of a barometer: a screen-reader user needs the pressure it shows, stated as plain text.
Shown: 957 hPa
